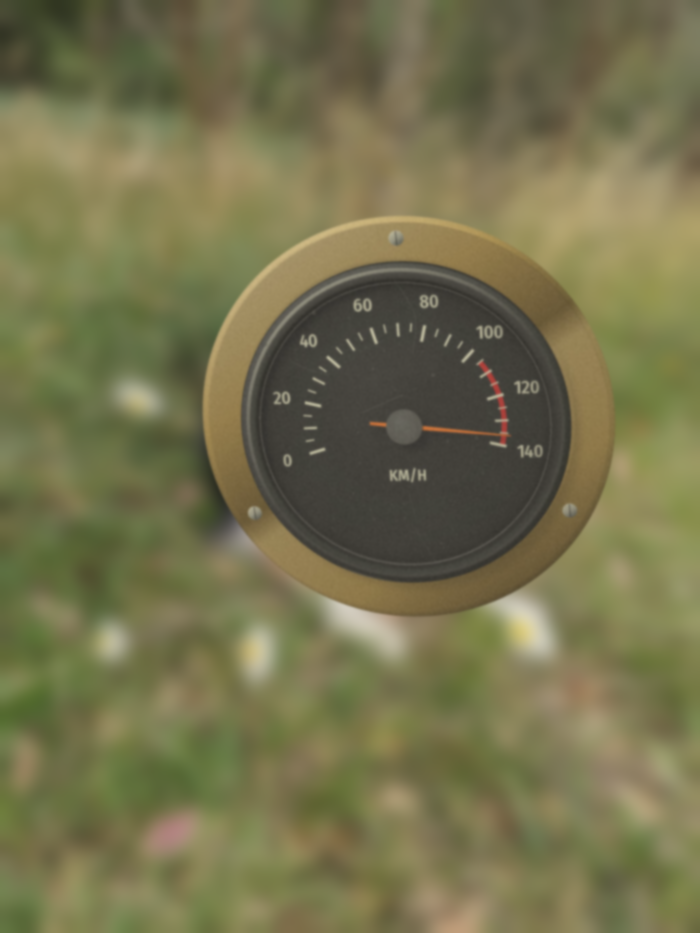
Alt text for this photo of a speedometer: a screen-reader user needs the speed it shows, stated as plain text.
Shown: 135 km/h
